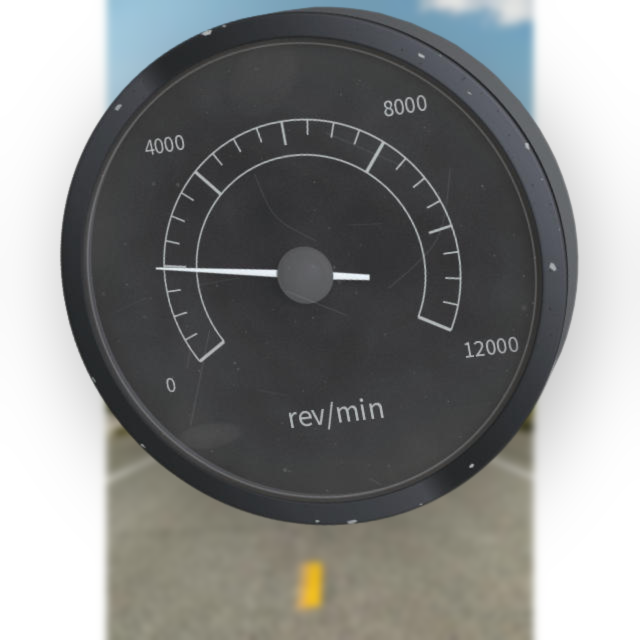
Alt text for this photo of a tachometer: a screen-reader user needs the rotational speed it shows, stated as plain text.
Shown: 2000 rpm
